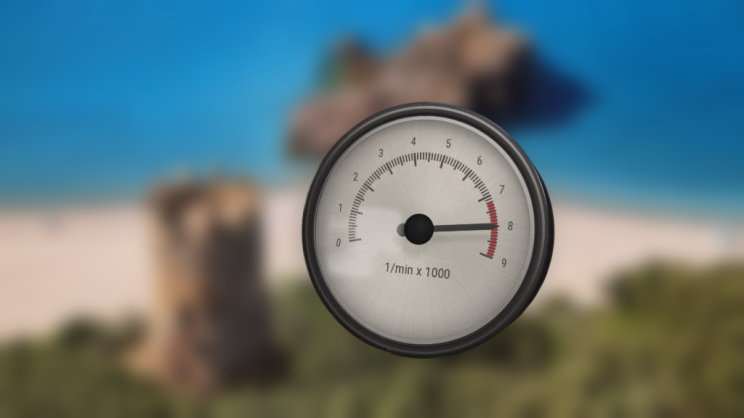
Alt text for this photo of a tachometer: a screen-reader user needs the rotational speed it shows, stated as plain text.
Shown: 8000 rpm
